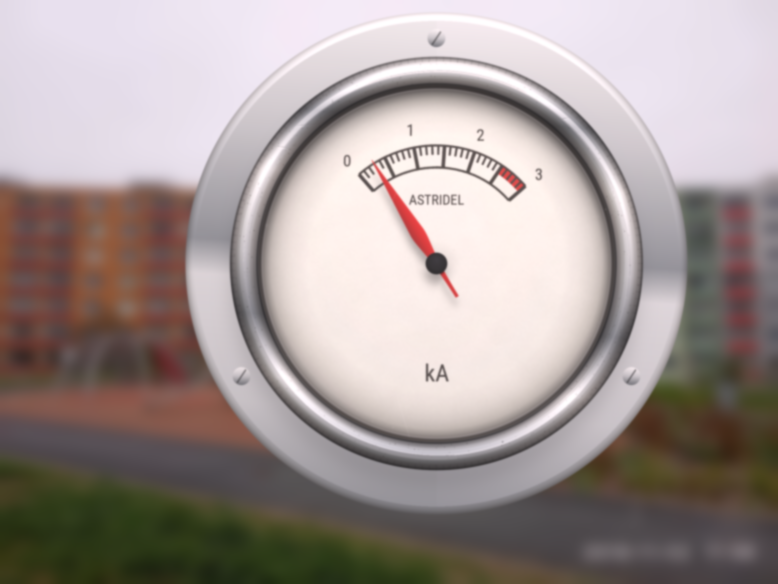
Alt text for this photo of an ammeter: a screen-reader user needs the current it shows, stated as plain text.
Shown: 0.3 kA
